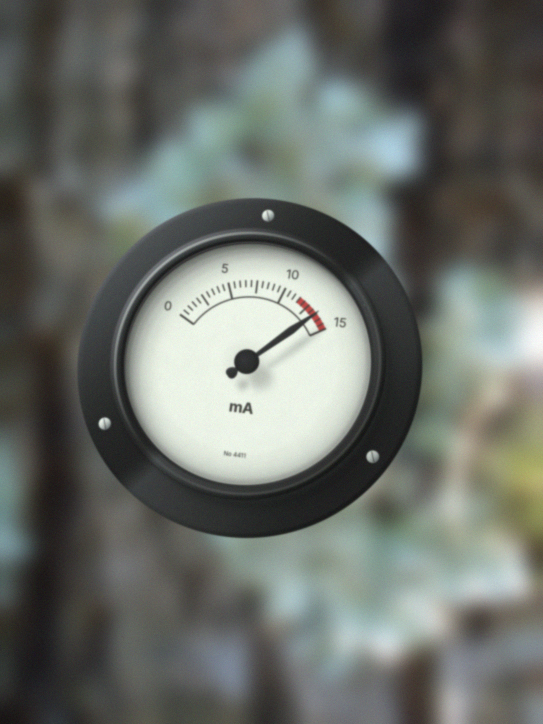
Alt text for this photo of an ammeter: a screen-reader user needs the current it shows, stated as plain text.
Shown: 13.5 mA
